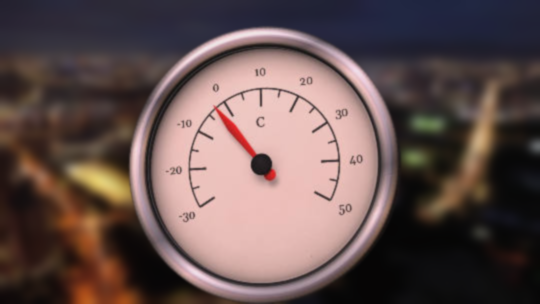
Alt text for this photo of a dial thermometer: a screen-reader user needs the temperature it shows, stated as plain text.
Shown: -2.5 °C
